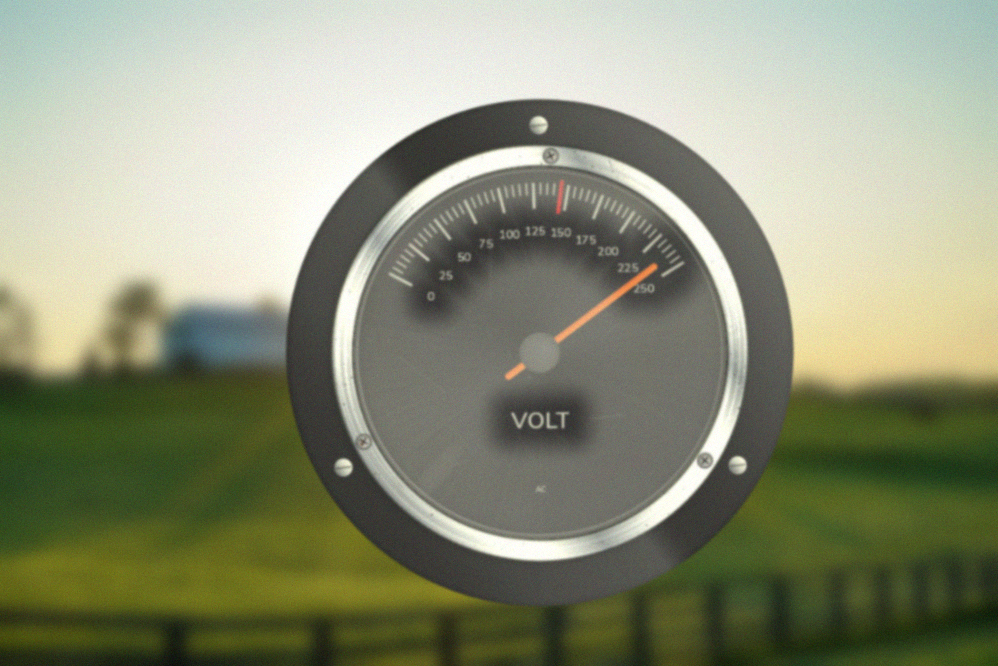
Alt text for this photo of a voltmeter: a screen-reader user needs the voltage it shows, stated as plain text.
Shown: 240 V
